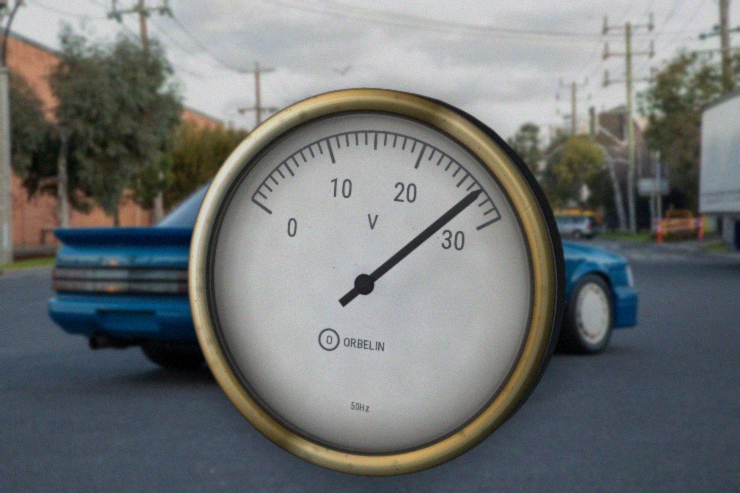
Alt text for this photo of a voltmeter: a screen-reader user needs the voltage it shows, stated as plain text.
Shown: 27 V
